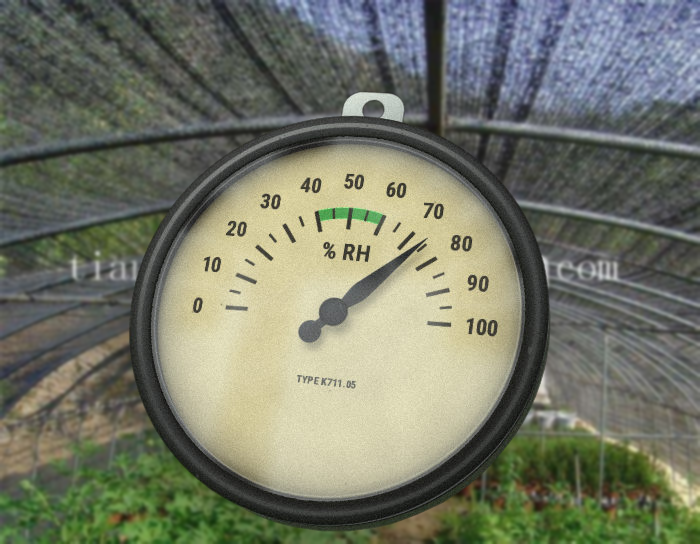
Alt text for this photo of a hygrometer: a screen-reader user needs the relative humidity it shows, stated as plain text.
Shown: 75 %
